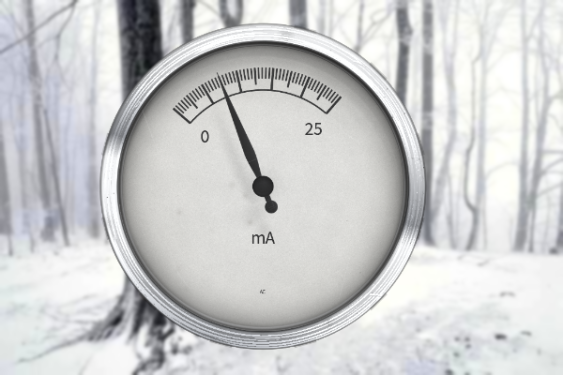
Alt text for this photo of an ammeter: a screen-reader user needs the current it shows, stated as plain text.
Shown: 7.5 mA
